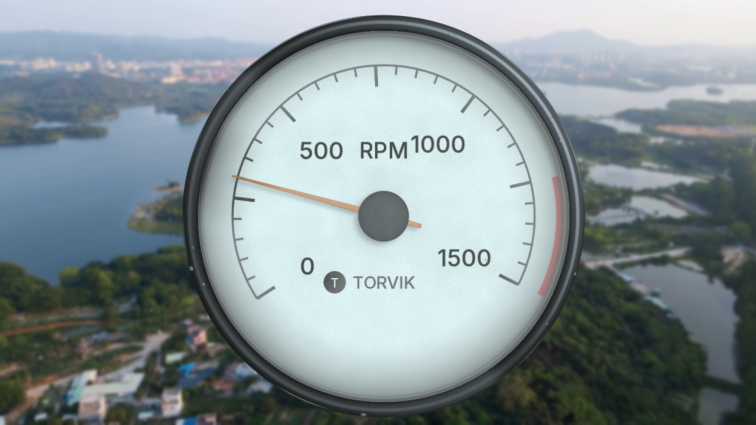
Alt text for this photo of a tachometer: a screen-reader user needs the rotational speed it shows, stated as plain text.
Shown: 300 rpm
